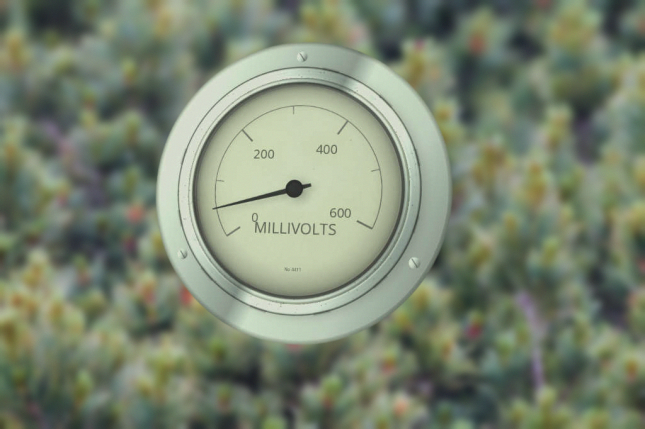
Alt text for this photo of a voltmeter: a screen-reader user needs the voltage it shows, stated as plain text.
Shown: 50 mV
